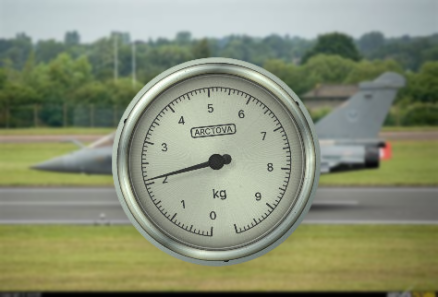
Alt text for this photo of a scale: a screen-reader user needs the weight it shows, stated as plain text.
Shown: 2.1 kg
